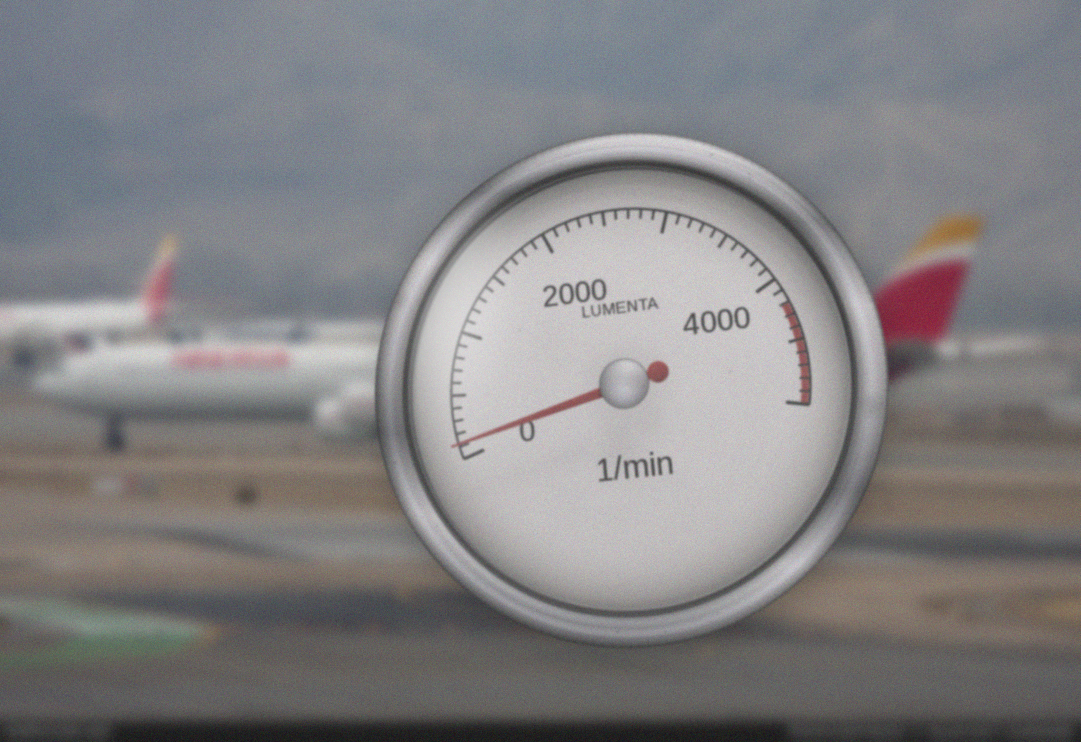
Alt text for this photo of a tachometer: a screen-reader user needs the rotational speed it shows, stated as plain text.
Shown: 100 rpm
